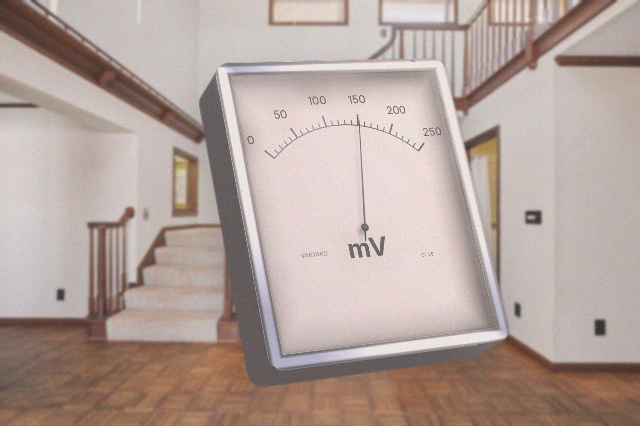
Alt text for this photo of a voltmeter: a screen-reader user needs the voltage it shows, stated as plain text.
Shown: 150 mV
